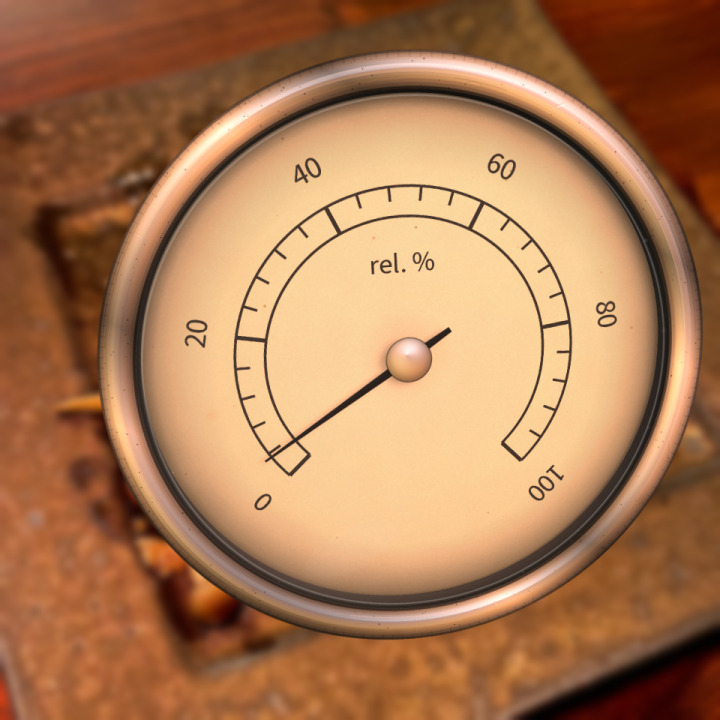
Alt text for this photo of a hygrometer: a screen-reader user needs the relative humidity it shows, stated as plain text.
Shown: 4 %
